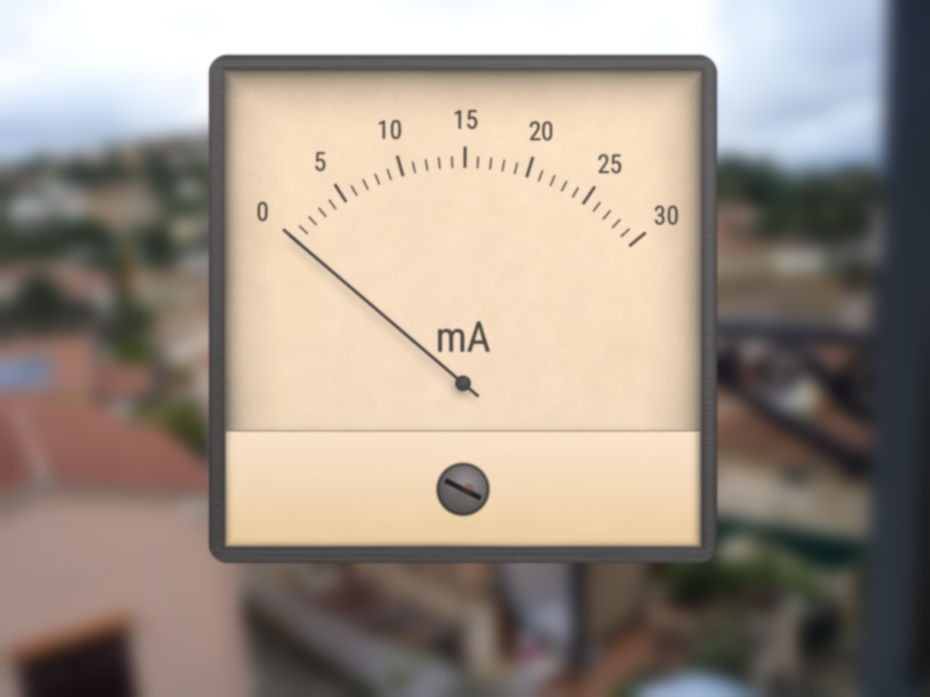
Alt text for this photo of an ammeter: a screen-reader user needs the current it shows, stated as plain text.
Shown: 0 mA
